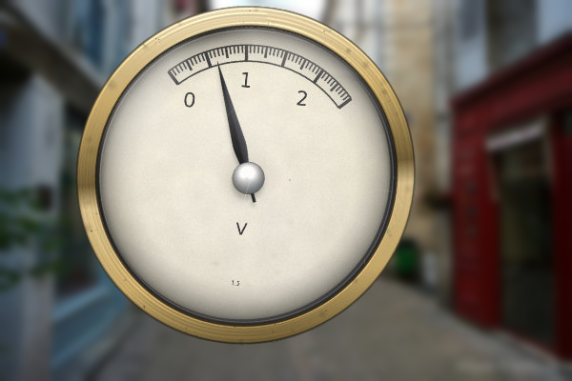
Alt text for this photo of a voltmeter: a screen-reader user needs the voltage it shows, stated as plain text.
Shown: 0.6 V
